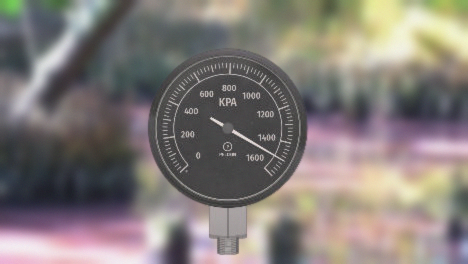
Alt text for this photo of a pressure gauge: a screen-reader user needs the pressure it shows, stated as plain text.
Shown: 1500 kPa
